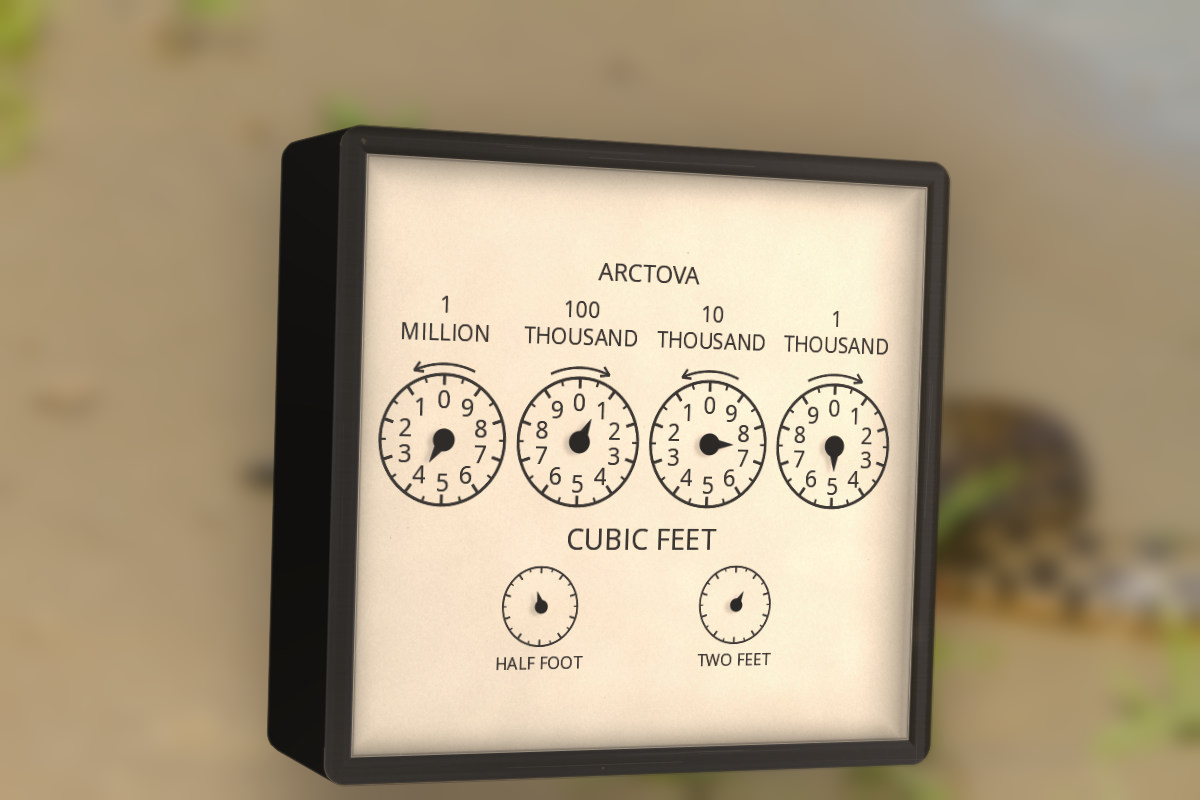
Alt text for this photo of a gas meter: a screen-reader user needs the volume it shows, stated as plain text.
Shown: 407500 ft³
